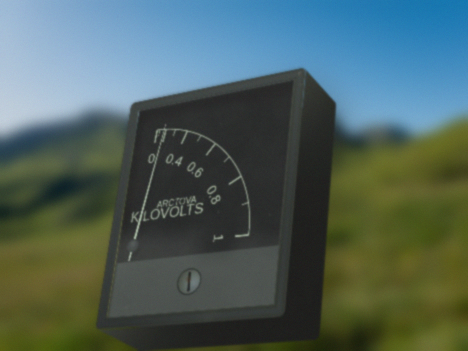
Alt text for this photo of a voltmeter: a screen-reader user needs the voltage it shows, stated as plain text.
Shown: 0.2 kV
